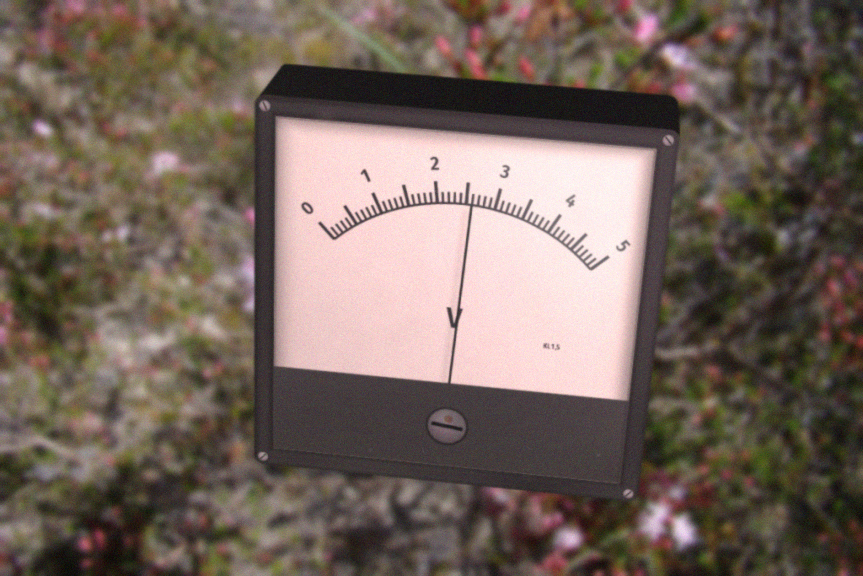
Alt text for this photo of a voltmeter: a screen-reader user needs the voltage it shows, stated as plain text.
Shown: 2.6 V
